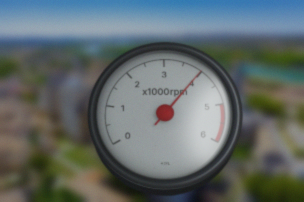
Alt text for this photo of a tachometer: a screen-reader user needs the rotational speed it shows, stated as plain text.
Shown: 4000 rpm
